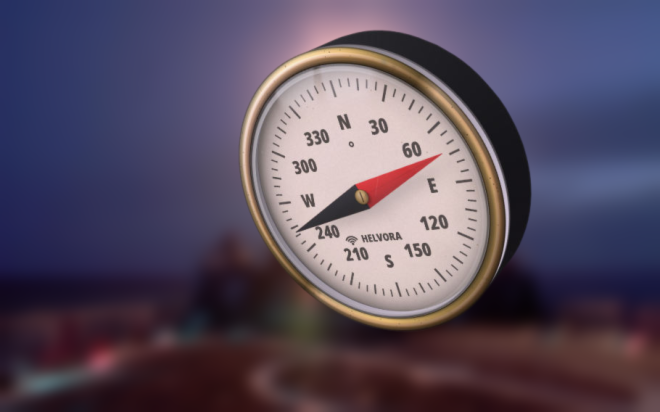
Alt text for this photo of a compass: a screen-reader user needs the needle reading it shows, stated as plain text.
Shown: 72.5 °
